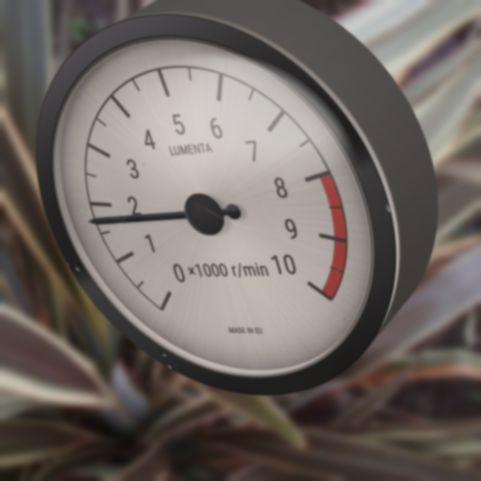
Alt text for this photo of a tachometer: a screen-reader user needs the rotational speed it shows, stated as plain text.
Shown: 1750 rpm
